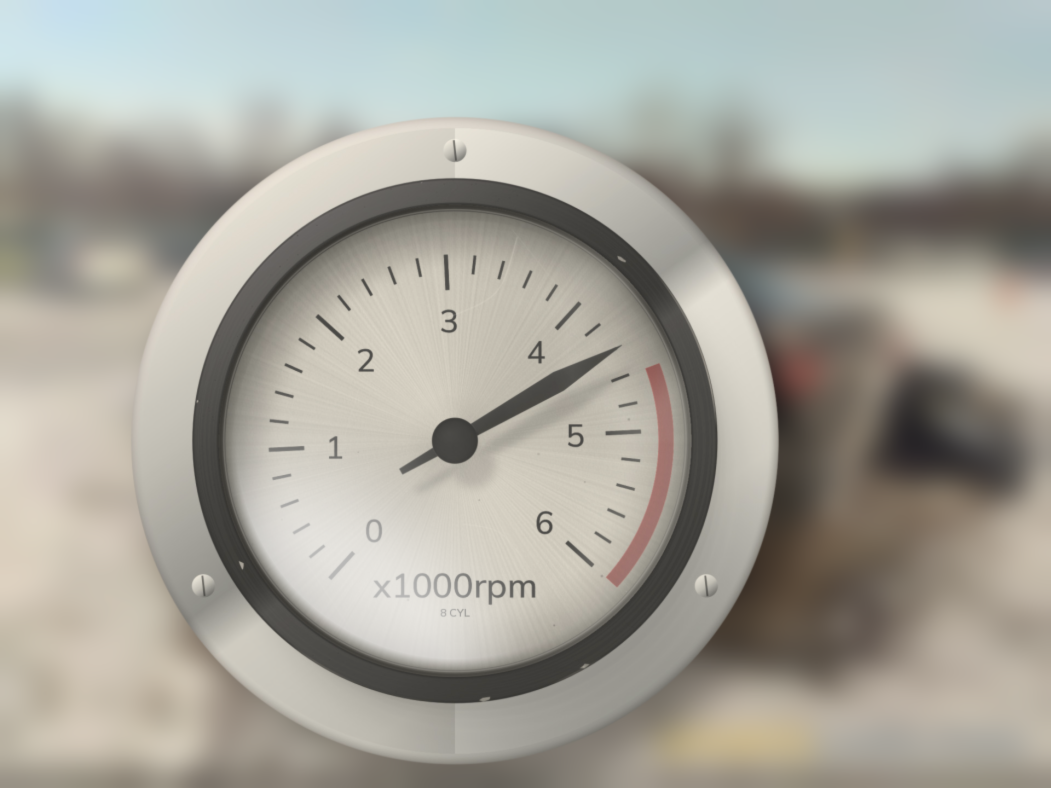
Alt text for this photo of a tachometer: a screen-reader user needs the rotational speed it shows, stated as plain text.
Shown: 4400 rpm
